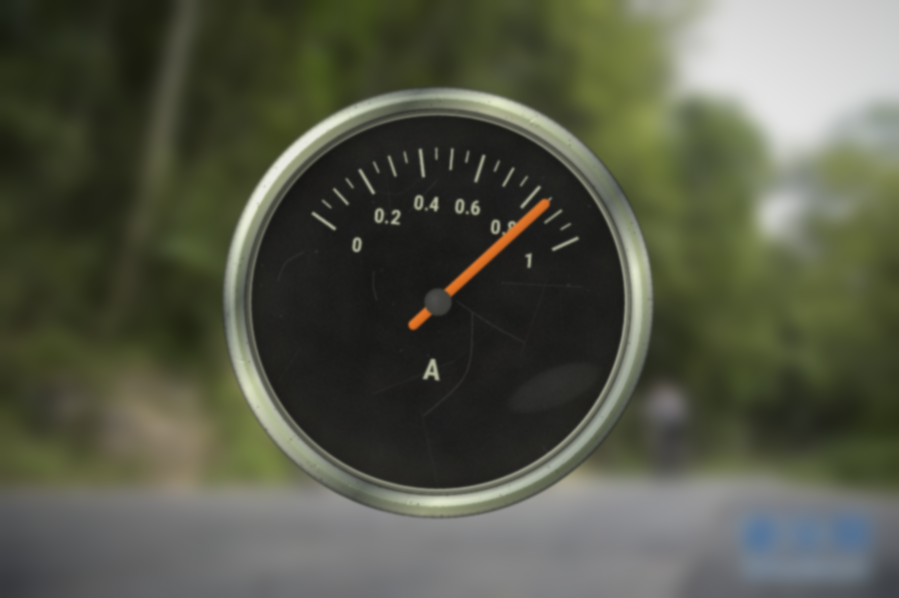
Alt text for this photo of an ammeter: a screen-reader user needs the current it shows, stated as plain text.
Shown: 0.85 A
